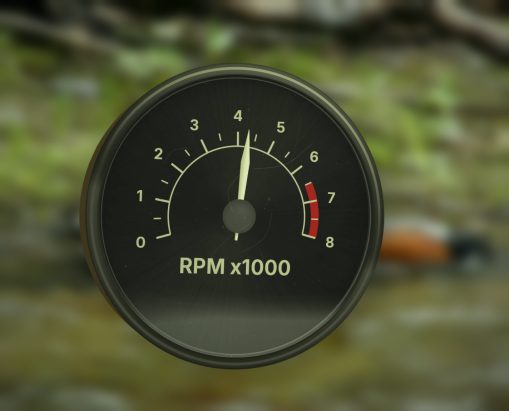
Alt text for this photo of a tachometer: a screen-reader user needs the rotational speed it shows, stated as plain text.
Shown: 4250 rpm
